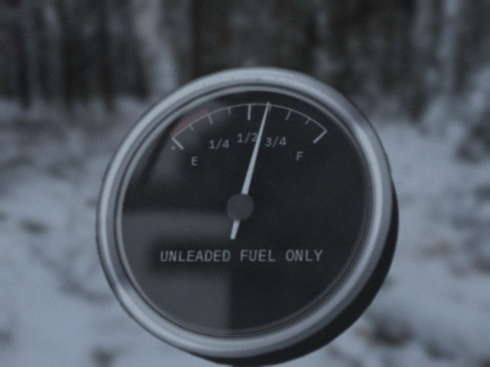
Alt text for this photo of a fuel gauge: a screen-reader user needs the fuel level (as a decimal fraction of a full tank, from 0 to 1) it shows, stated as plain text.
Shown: 0.625
